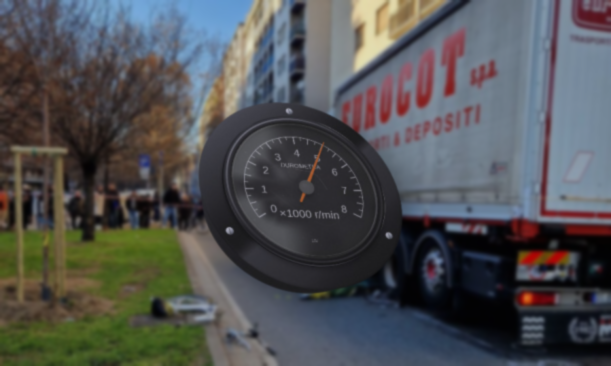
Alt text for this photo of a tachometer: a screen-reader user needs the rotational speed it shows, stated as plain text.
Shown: 5000 rpm
